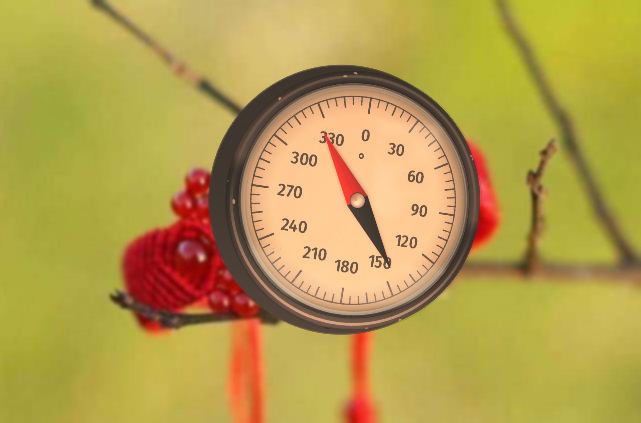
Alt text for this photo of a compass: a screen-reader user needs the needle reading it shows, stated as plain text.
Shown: 325 °
